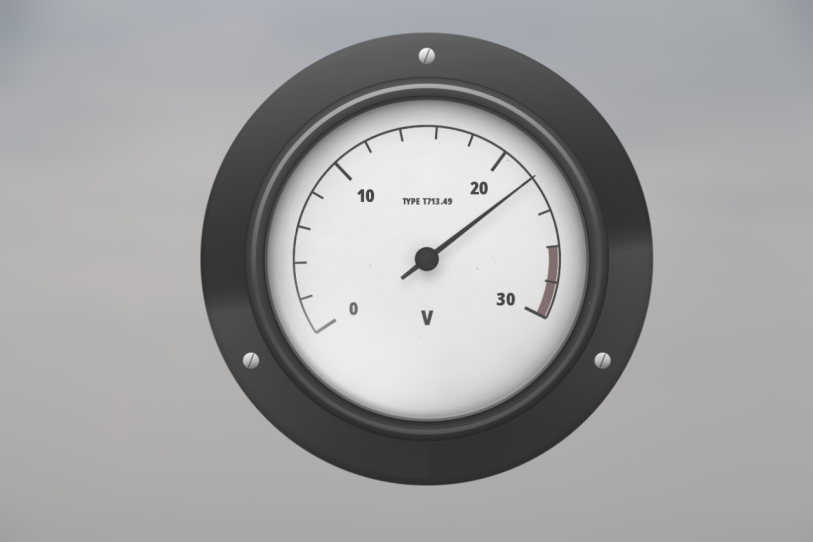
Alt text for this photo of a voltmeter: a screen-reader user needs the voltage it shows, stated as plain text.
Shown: 22 V
